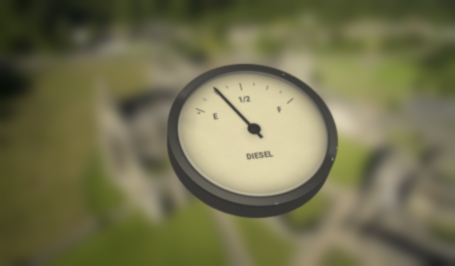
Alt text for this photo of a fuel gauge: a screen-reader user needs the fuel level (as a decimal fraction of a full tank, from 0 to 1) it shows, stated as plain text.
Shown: 0.25
